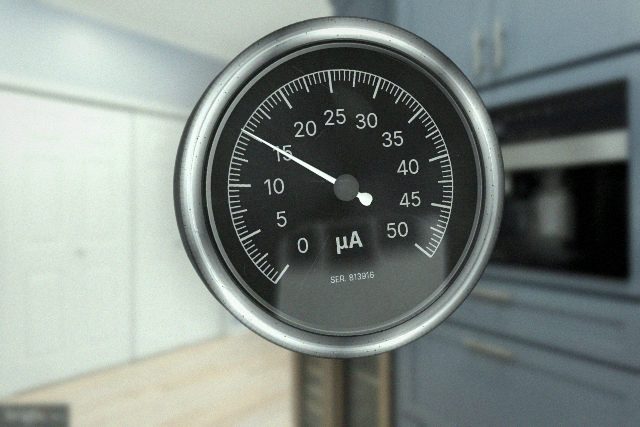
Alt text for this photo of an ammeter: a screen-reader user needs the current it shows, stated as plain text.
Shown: 15 µA
